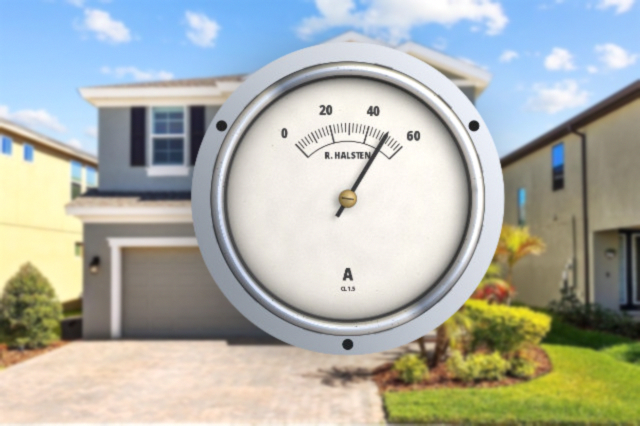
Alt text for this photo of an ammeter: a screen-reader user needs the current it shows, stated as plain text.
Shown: 50 A
